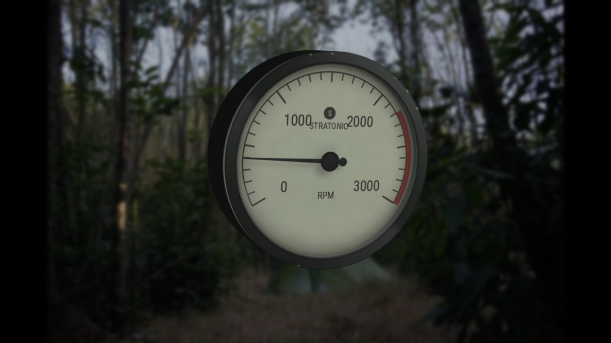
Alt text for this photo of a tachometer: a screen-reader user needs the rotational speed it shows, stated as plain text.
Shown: 400 rpm
